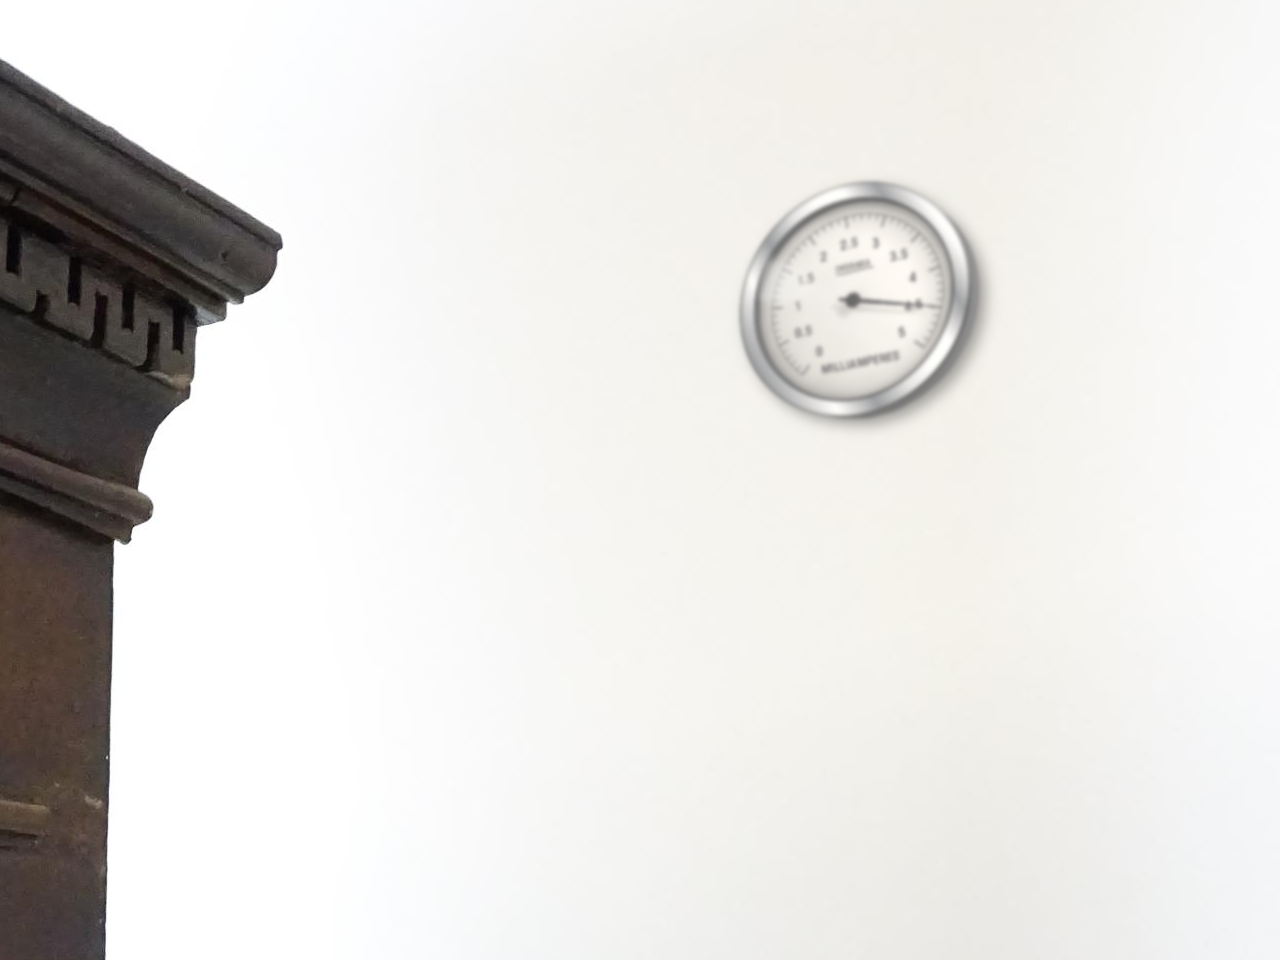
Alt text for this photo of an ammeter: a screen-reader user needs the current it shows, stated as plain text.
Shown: 4.5 mA
